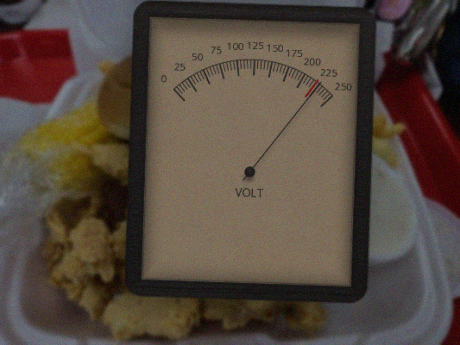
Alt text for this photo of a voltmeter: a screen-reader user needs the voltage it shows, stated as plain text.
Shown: 225 V
